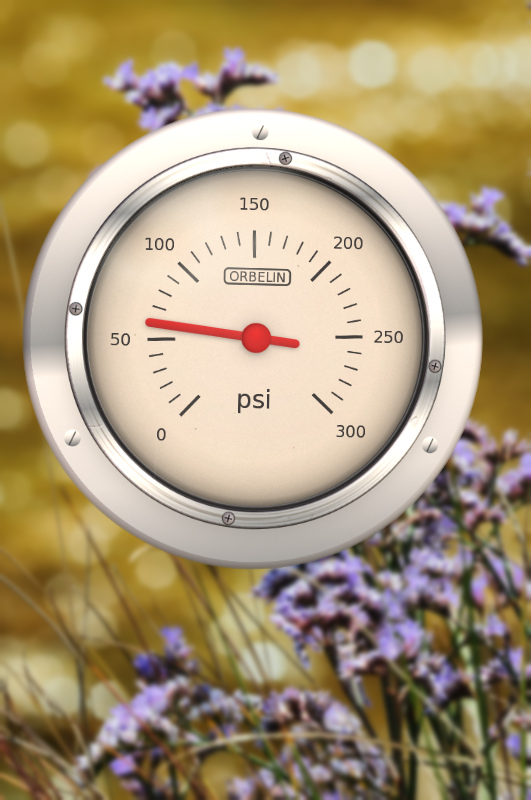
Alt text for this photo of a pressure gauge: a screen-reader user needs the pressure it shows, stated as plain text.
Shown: 60 psi
